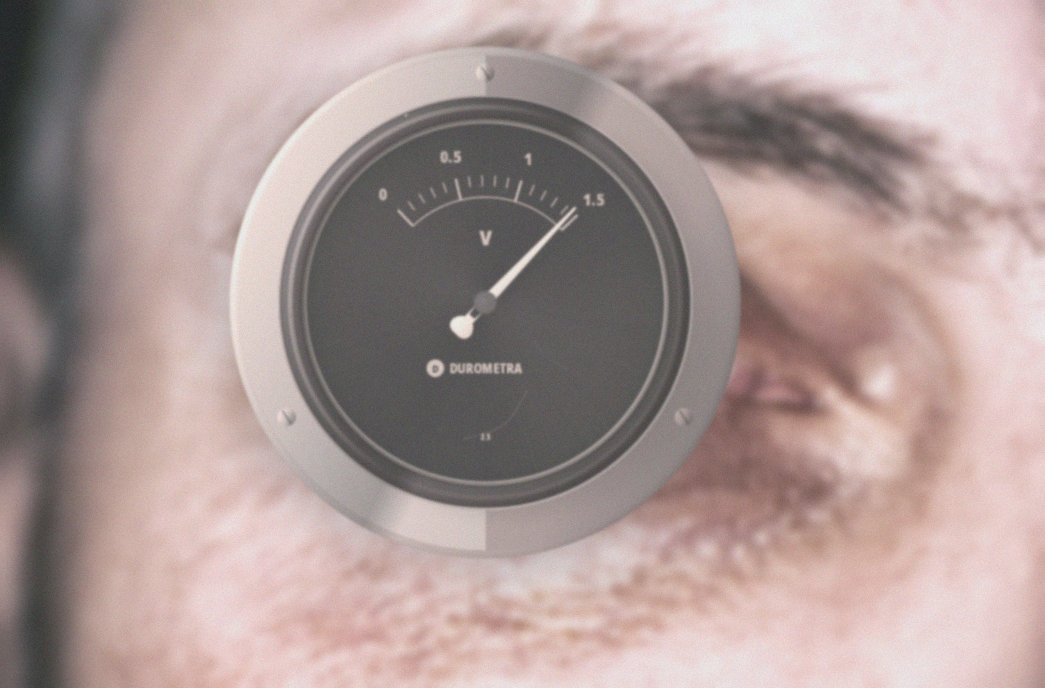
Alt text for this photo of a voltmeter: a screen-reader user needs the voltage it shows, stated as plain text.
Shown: 1.45 V
